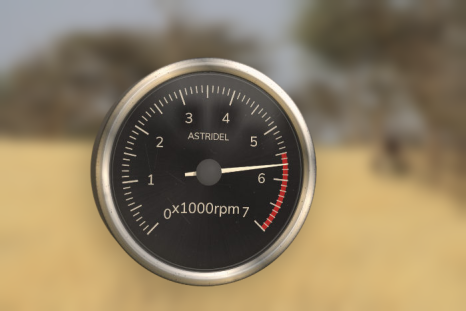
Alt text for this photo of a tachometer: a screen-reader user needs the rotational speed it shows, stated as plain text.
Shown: 5700 rpm
